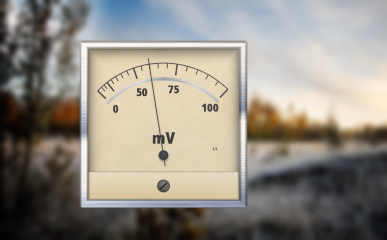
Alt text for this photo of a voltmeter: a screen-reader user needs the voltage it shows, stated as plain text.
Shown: 60 mV
